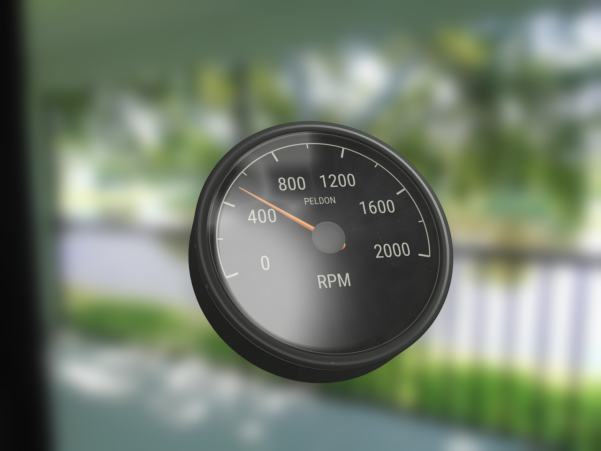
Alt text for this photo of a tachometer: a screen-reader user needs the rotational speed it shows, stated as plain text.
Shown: 500 rpm
